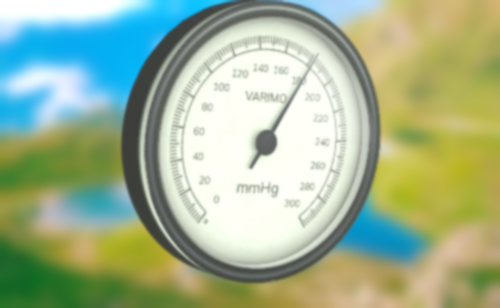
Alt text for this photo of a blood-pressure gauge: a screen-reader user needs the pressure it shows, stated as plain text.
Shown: 180 mmHg
